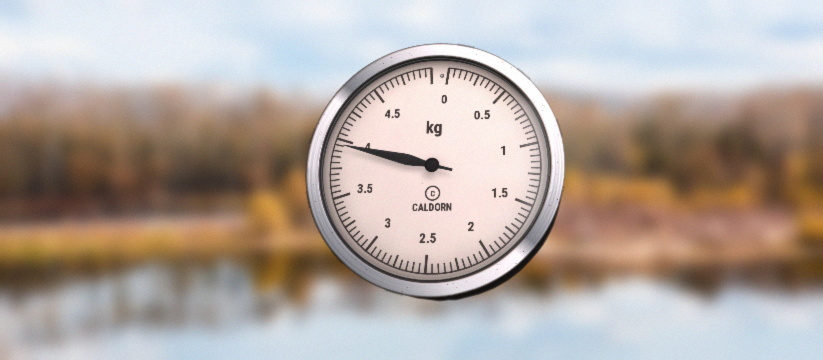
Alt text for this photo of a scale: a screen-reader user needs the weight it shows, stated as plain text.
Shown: 3.95 kg
